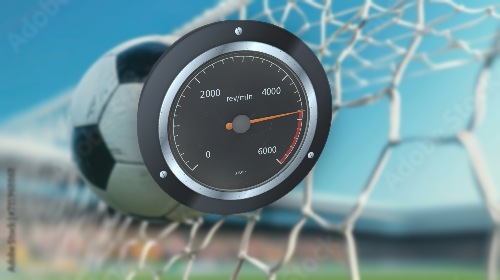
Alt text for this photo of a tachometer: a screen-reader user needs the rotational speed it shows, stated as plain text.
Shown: 4800 rpm
